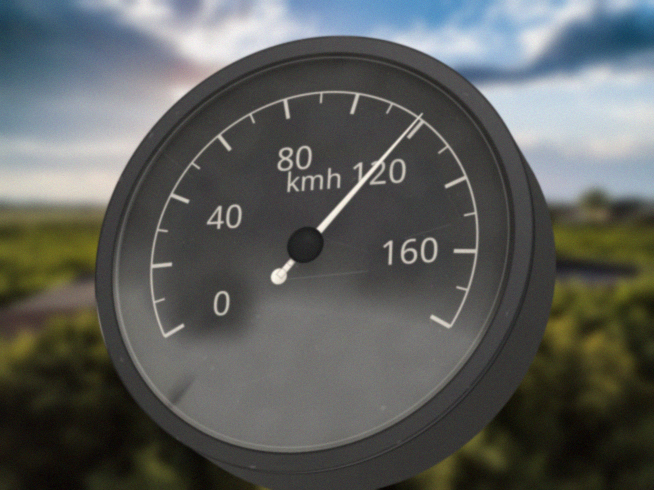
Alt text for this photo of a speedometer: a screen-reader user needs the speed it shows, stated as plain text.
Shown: 120 km/h
